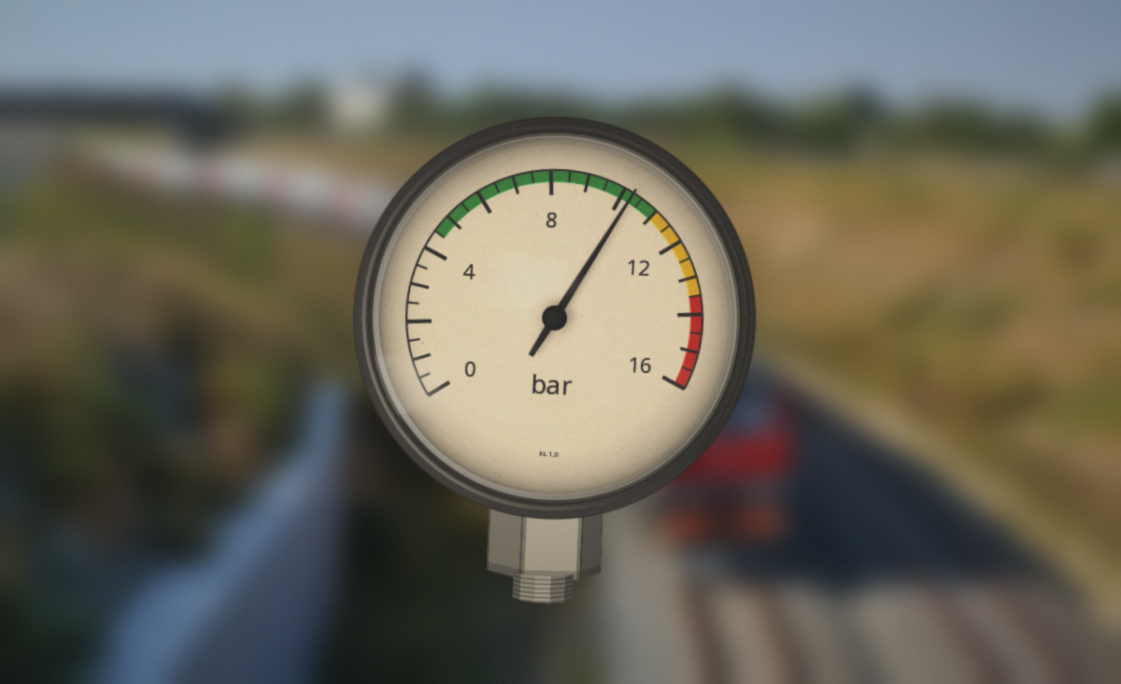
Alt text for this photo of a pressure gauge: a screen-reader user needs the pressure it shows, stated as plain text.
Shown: 10.25 bar
